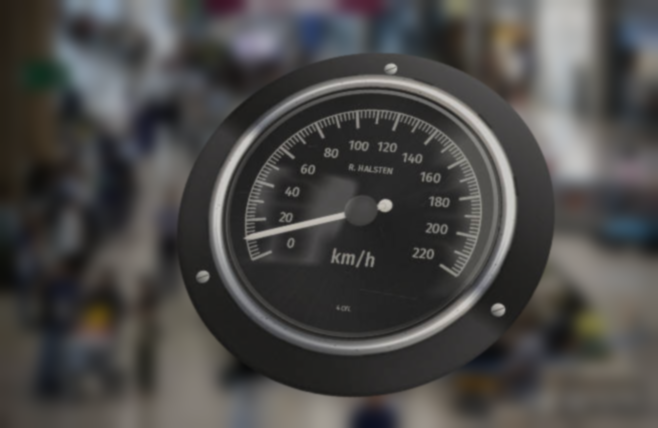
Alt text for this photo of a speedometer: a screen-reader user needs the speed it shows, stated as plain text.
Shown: 10 km/h
